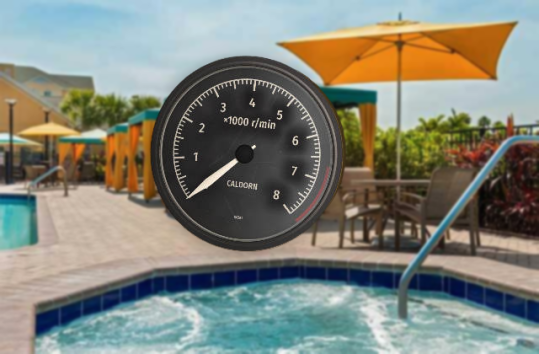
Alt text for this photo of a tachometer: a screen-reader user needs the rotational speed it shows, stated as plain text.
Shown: 0 rpm
